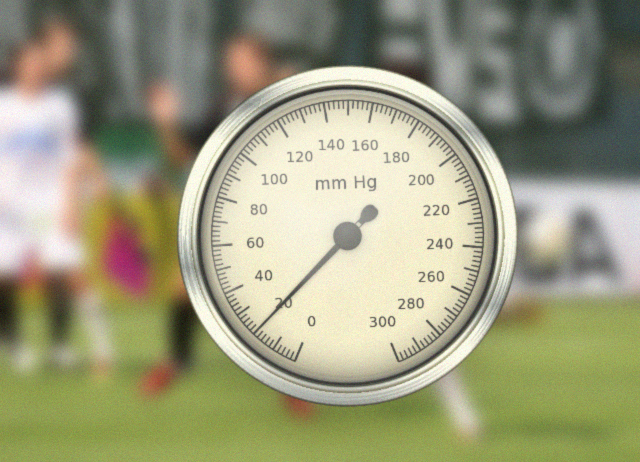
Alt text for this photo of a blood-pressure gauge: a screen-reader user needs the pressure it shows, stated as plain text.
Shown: 20 mmHg
